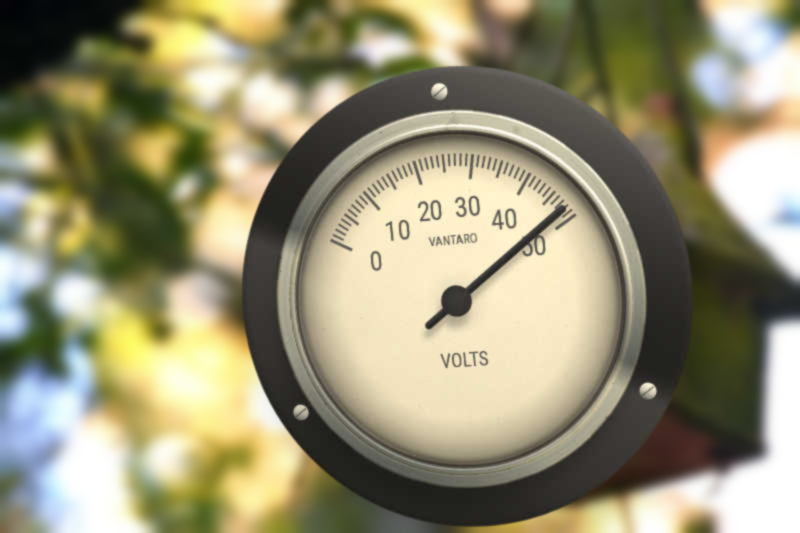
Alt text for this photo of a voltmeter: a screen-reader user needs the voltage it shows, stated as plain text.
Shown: 48 V
